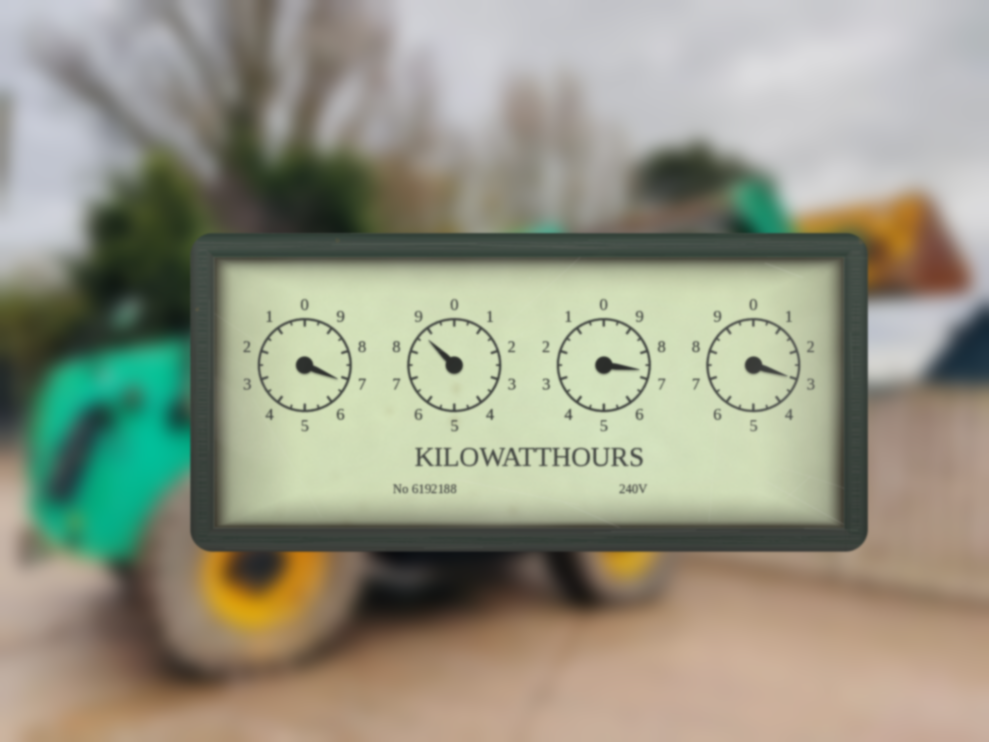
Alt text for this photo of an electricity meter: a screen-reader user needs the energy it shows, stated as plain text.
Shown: 6873 kWh
